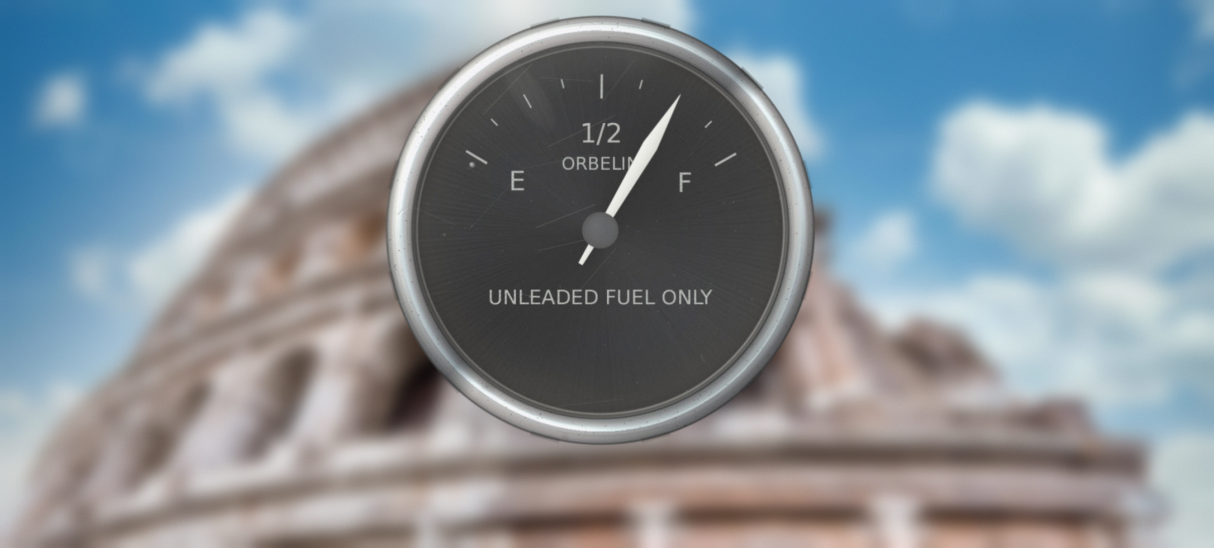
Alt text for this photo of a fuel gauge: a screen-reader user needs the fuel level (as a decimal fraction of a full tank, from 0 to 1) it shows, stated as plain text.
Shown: 0.75
